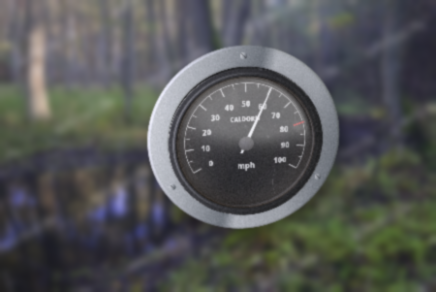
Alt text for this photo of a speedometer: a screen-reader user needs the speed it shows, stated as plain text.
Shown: 60 mph
